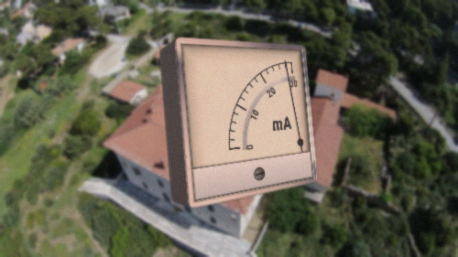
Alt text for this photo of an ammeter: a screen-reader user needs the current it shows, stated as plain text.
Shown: 28 mA
